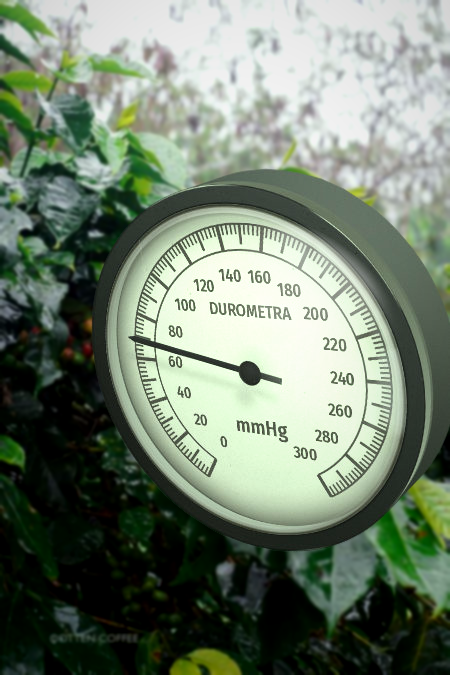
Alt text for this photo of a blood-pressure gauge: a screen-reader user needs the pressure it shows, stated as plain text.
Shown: 70 mmHg
